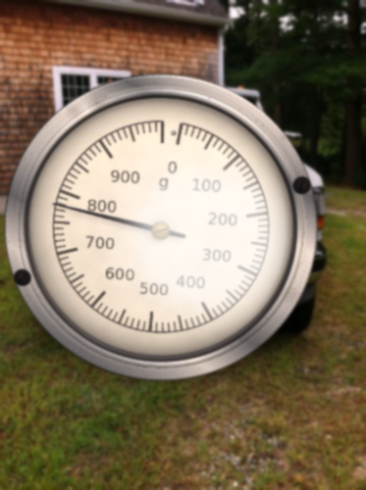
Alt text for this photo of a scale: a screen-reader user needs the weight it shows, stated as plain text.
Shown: 780 g
